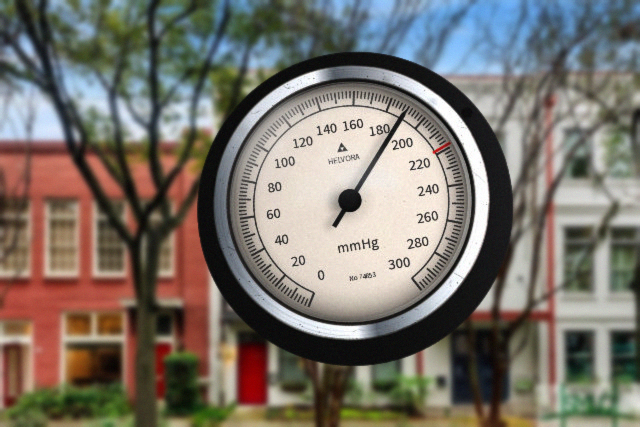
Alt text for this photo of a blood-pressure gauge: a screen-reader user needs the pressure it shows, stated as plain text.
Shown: 190 mmHg
